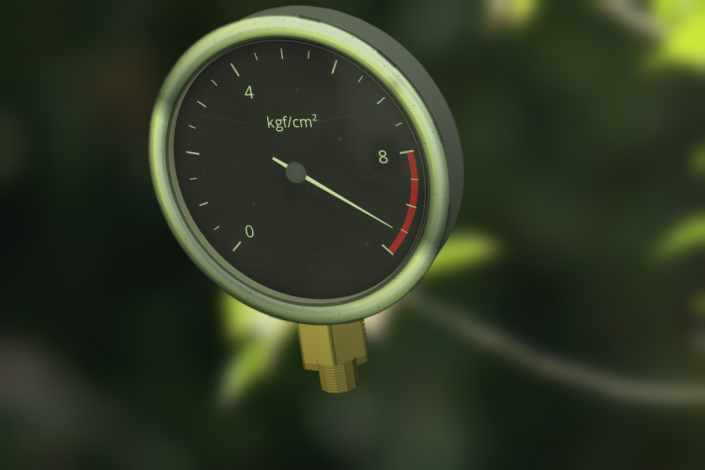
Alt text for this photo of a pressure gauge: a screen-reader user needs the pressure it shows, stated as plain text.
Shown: 9.5 kg/cm²
